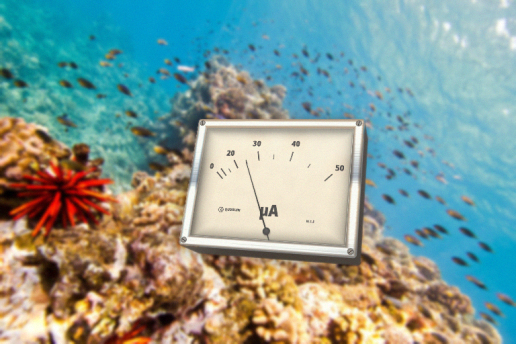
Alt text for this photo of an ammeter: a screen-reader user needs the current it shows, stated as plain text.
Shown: 25 µA
